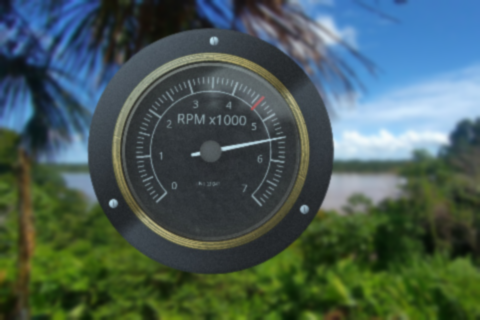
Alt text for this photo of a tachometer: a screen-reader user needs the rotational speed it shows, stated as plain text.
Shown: 5500 rpm
